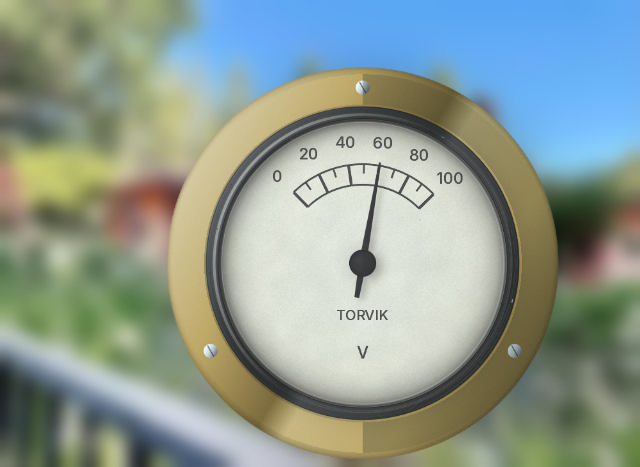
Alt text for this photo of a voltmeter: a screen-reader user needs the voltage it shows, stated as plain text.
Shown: 60 V
